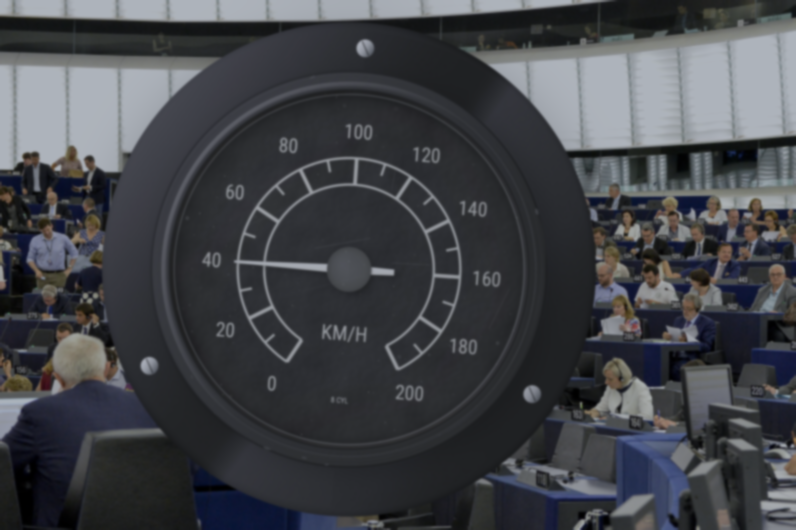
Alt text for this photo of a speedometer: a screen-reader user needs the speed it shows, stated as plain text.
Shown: 40 km/h
